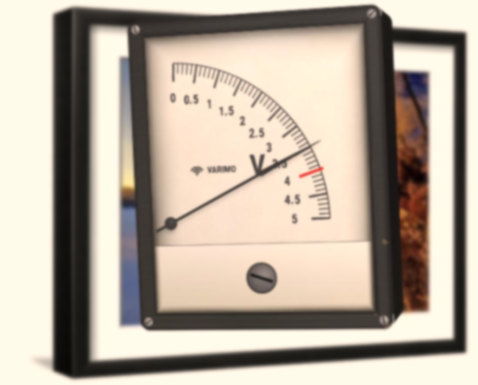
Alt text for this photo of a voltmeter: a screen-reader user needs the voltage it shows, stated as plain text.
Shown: 3.5 V
